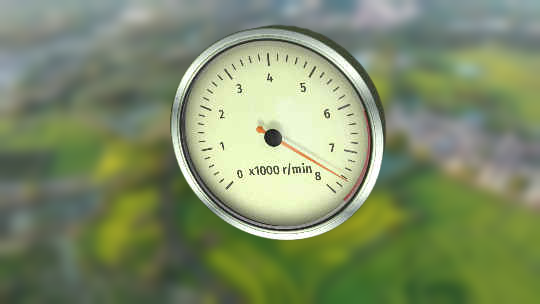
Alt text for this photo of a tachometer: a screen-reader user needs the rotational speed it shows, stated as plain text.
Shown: 7600 rpm
